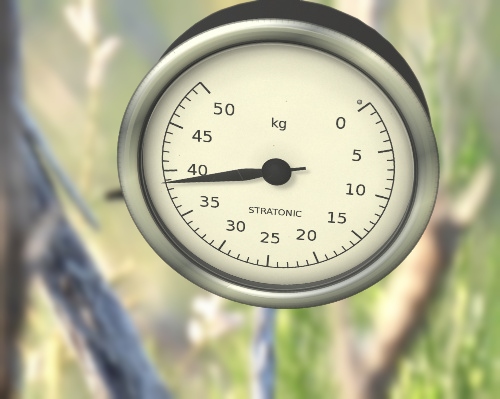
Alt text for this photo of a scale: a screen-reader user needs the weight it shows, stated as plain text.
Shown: 39 kg
